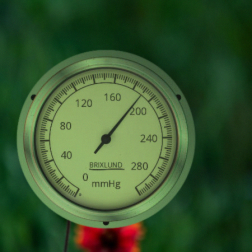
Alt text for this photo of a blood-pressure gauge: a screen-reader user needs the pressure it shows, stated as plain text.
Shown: 190 mmHg
